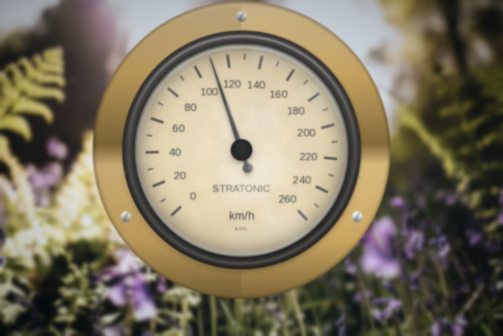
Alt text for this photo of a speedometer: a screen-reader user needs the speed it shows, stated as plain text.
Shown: 110 km/h
